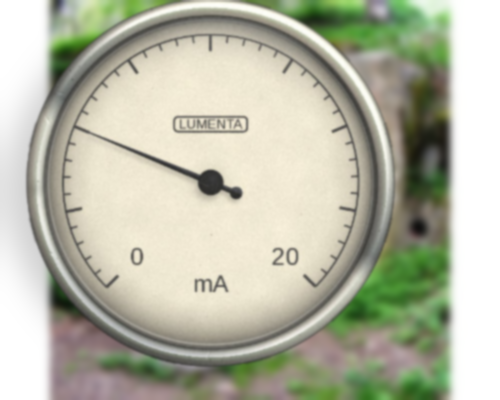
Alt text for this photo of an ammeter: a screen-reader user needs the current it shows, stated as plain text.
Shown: 5 mA
